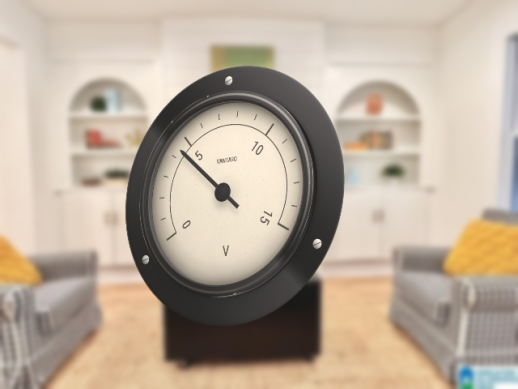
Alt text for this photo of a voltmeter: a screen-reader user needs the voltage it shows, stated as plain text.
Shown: 4.5 V
